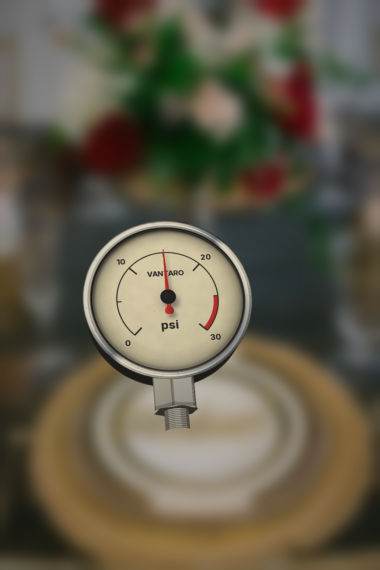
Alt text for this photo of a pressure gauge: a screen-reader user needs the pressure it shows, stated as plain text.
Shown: 15 psi
